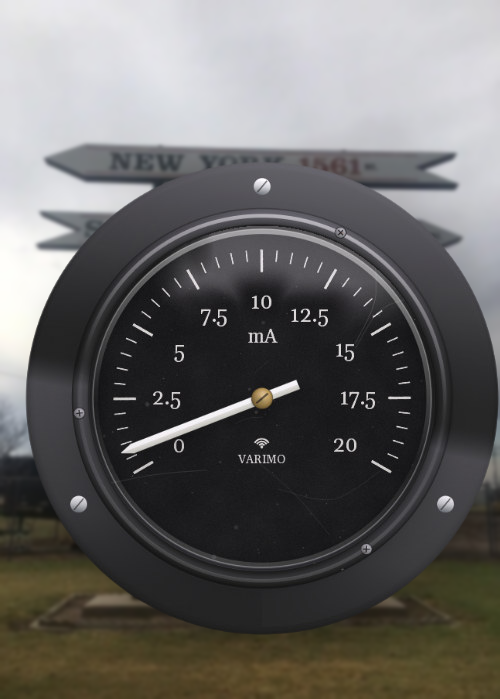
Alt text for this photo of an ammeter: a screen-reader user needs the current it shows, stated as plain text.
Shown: 0.75 mA
